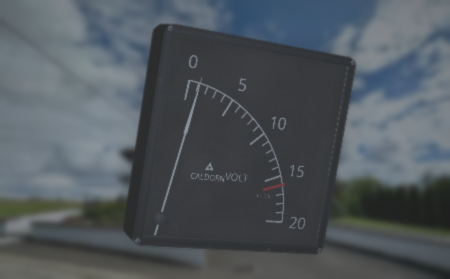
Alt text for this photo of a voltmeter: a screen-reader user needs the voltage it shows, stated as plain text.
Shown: 1 V
